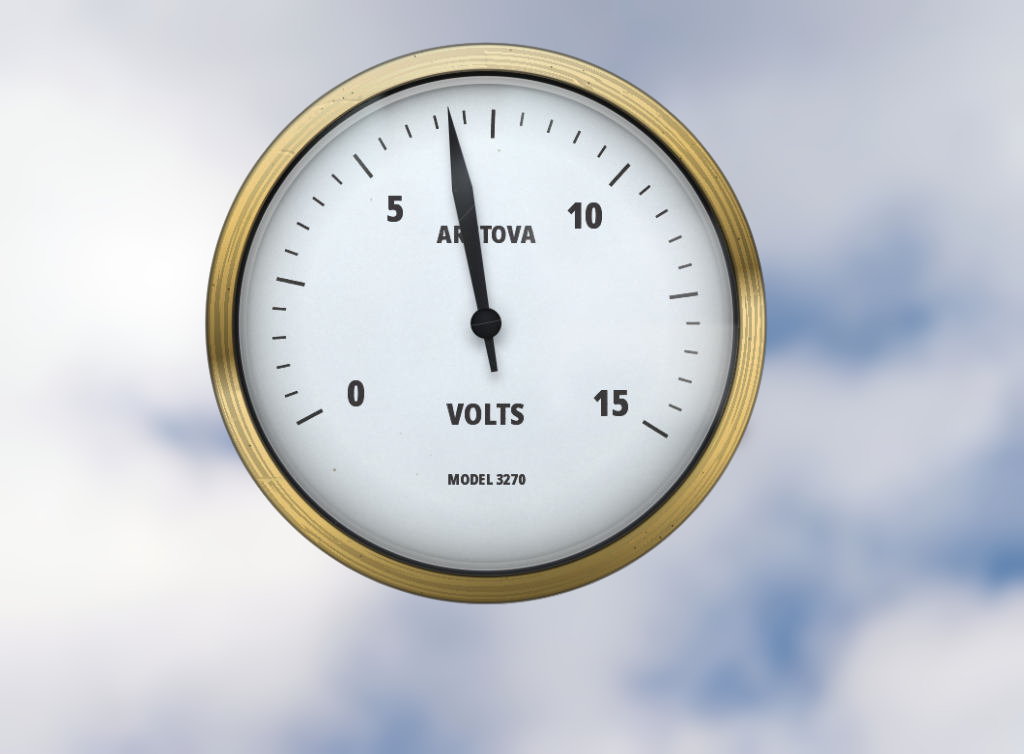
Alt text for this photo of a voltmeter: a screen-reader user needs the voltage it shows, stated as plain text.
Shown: 6.75 V
